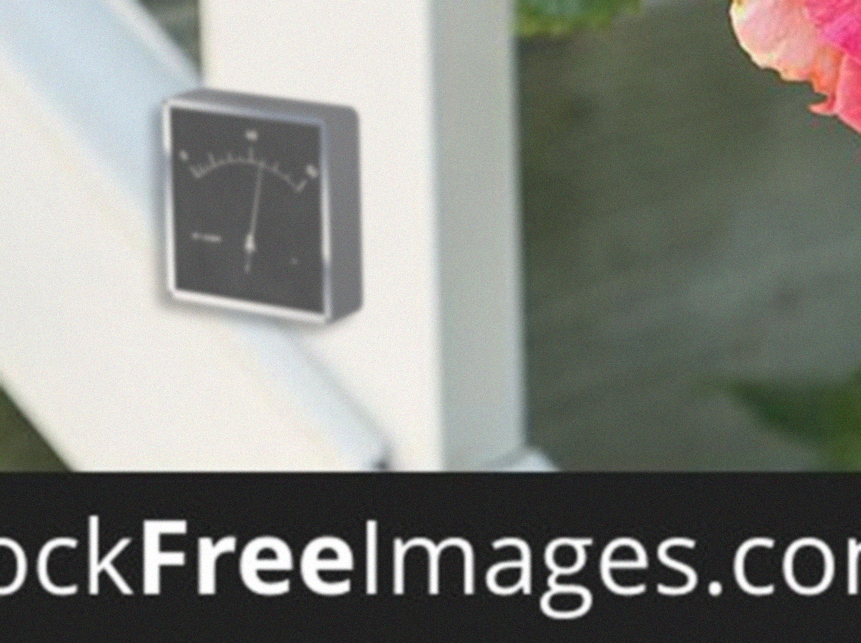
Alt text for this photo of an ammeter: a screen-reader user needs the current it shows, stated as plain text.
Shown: 45 A
